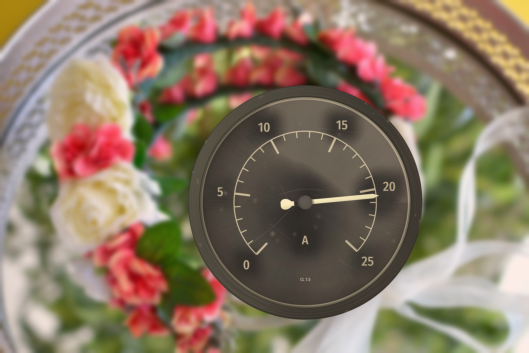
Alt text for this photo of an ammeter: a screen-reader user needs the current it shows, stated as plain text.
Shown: 20.5 A
